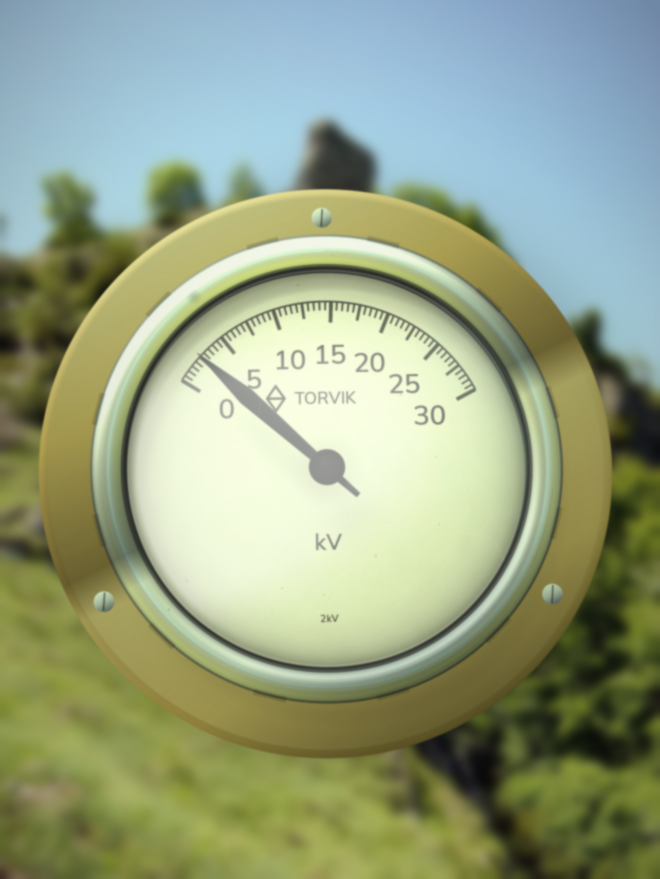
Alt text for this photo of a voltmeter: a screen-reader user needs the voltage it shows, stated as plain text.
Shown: 2.5 kV
